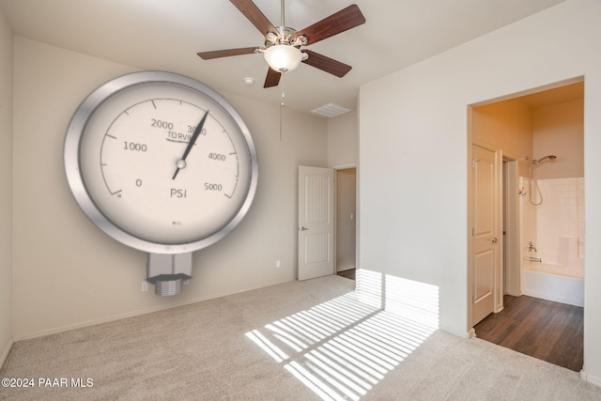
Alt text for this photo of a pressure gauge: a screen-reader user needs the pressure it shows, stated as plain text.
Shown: 3000 psi
